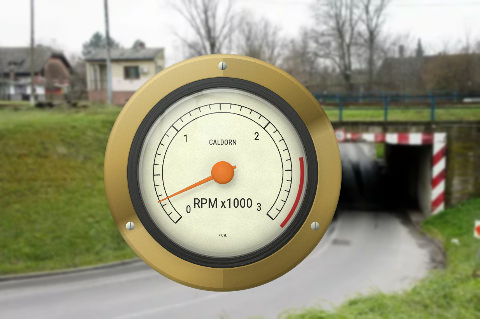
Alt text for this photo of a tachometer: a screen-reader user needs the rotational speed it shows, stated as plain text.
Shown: 250 rpm
